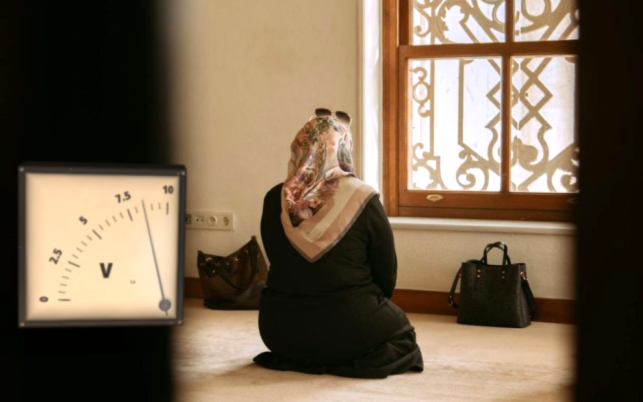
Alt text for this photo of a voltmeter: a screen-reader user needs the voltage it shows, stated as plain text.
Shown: 8.5 V
